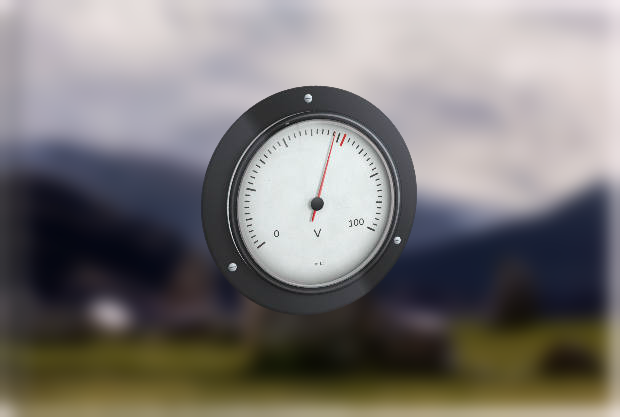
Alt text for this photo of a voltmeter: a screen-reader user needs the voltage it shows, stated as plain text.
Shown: 58 V
